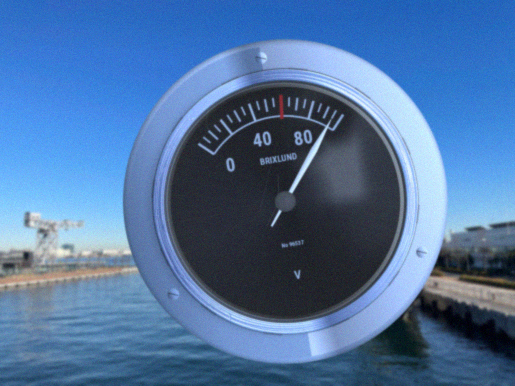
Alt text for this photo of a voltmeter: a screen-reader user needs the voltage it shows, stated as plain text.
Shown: 95 V
